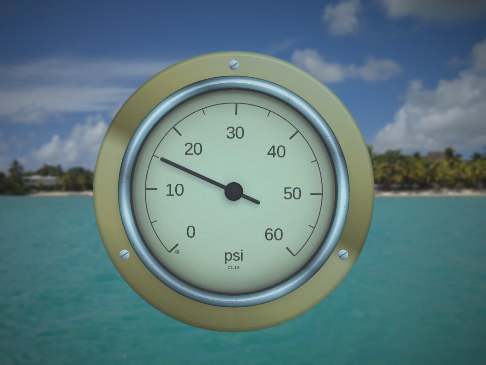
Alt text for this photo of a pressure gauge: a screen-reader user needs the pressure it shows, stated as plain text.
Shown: 15 psi
